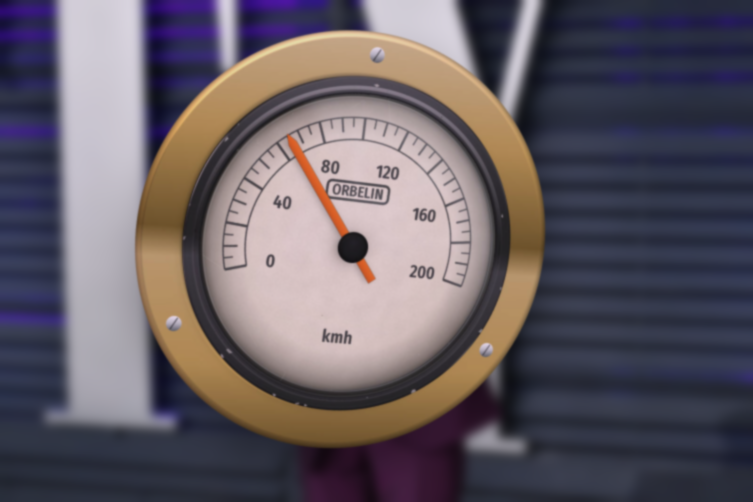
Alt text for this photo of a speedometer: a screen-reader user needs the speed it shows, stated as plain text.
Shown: 65 km/h
